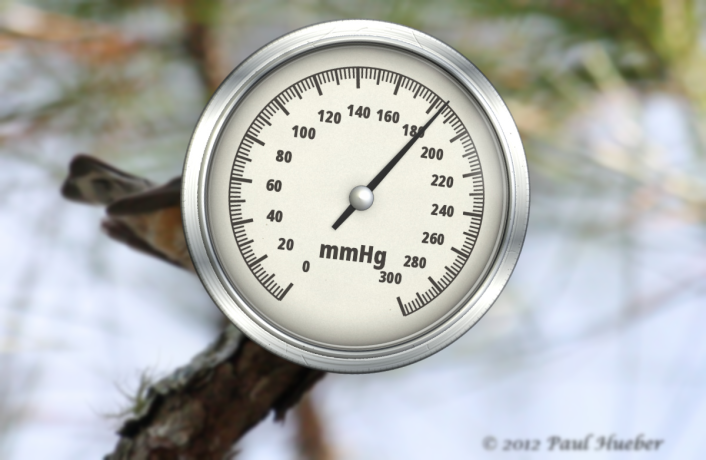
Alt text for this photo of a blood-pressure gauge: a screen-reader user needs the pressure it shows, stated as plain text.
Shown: 184 mmHg
